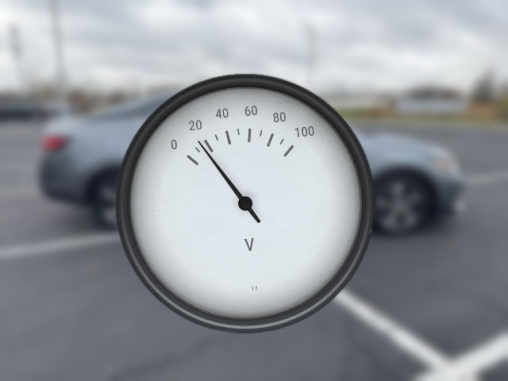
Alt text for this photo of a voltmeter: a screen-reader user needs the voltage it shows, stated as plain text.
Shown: 15 V
